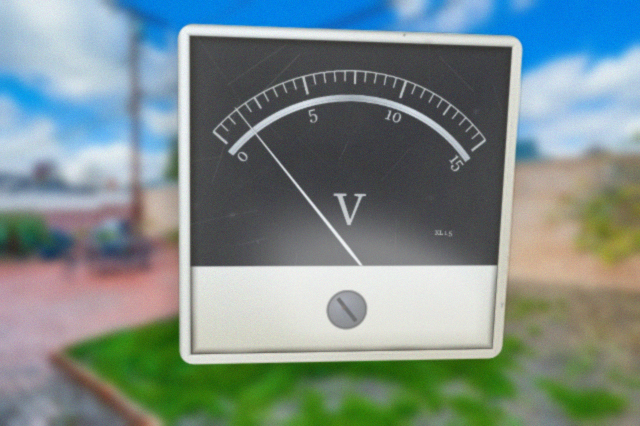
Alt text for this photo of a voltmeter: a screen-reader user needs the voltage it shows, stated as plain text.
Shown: 1.5 V
